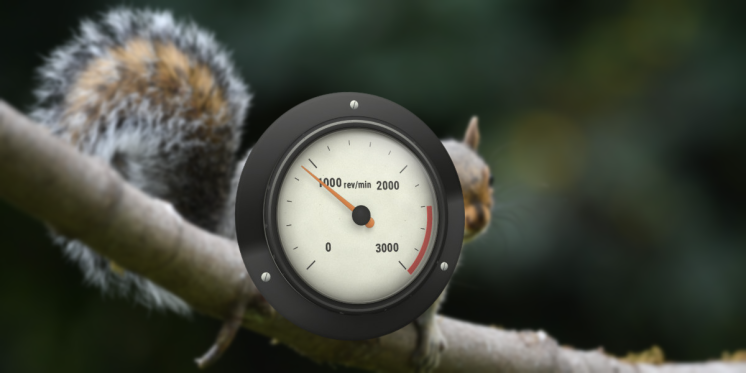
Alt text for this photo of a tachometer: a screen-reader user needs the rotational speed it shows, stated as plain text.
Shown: 900 rpm
